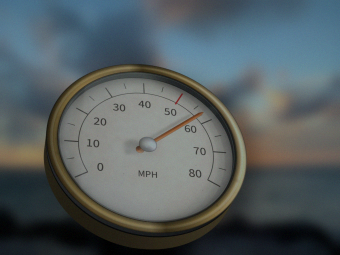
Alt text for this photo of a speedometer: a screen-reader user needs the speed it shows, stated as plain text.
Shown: 57.5 mph
